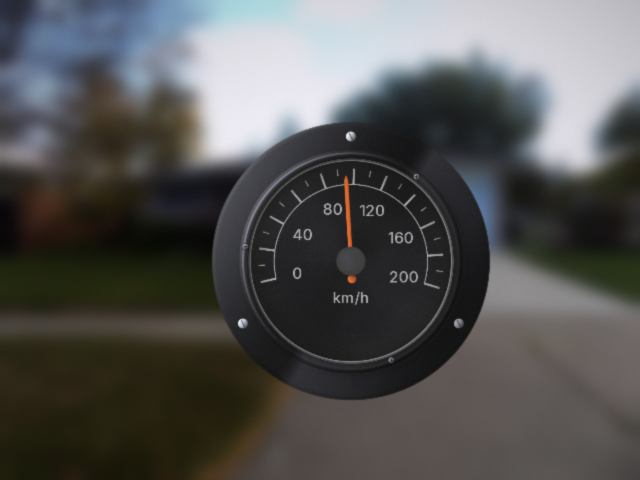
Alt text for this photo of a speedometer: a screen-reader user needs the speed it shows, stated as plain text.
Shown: 95 km/h
